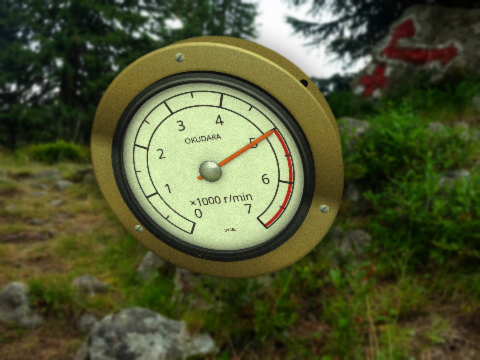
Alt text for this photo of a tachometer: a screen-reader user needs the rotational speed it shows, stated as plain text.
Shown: 5000 rpm
